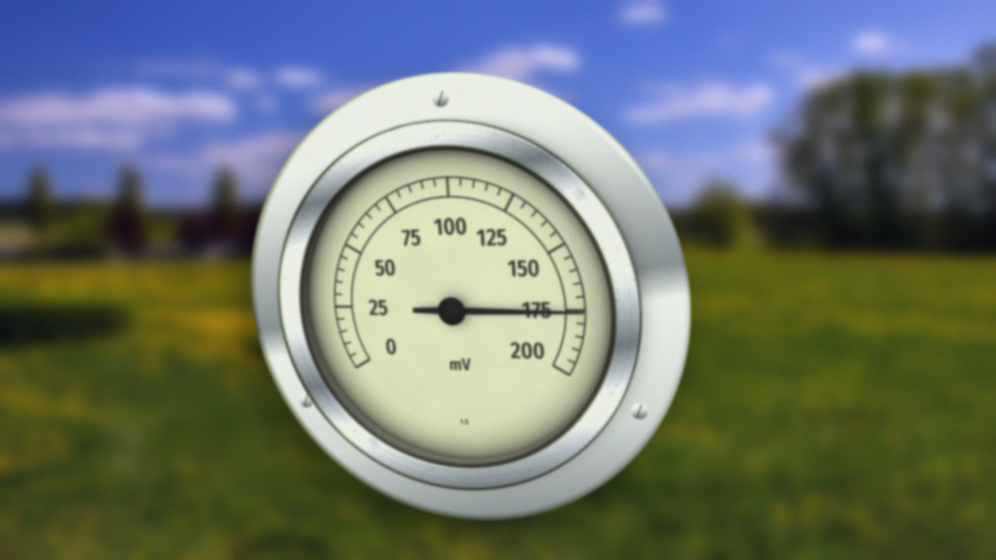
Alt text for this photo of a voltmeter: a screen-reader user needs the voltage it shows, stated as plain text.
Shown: 175 mV
